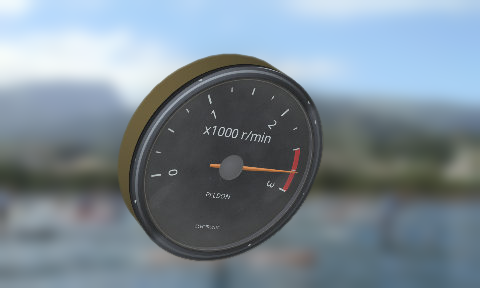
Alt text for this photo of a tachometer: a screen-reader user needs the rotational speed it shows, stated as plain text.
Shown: 2750 rpm
